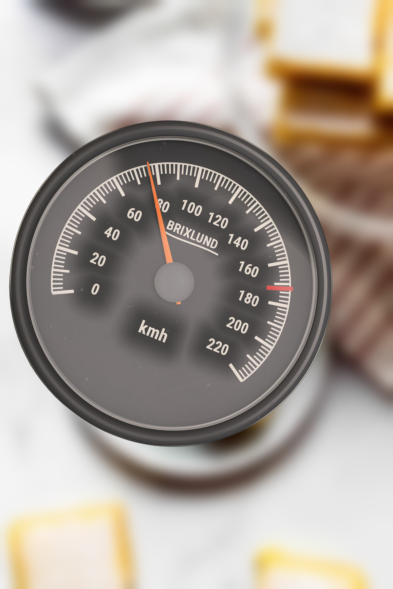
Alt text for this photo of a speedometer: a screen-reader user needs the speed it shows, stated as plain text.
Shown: 76 km/h
